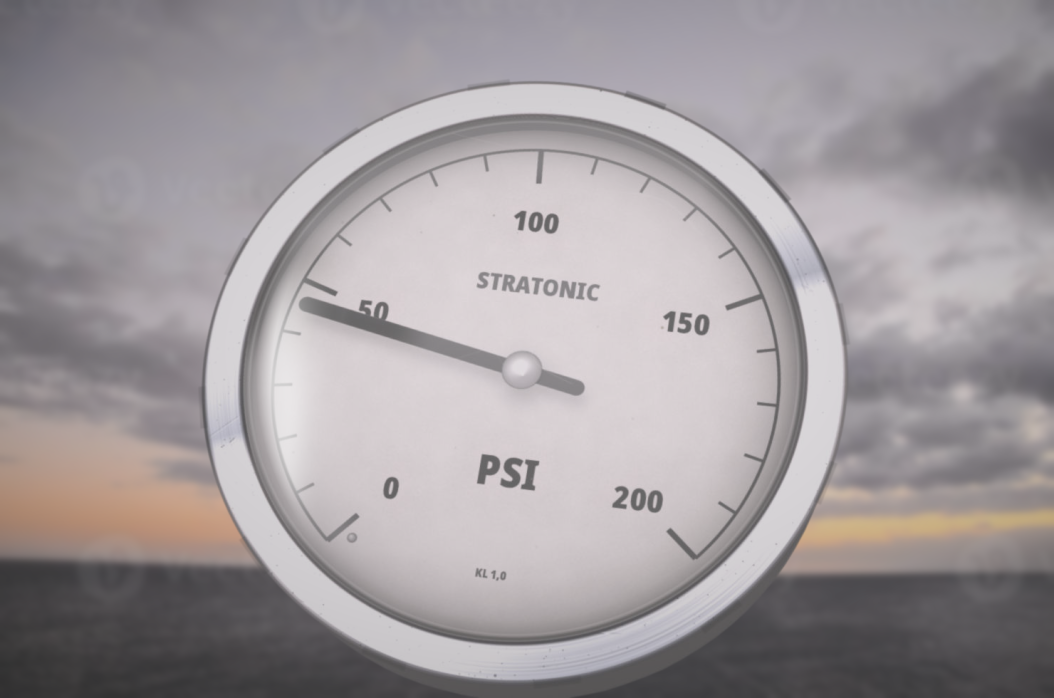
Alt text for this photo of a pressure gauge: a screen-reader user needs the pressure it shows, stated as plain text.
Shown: 45 psi
